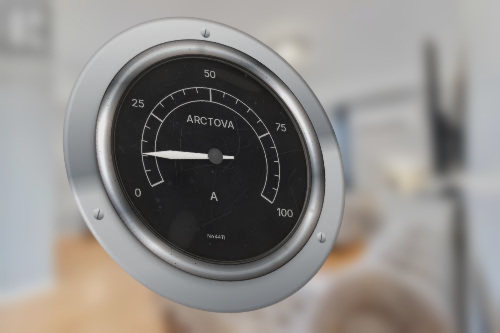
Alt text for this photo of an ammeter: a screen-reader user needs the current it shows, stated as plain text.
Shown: 10 A
